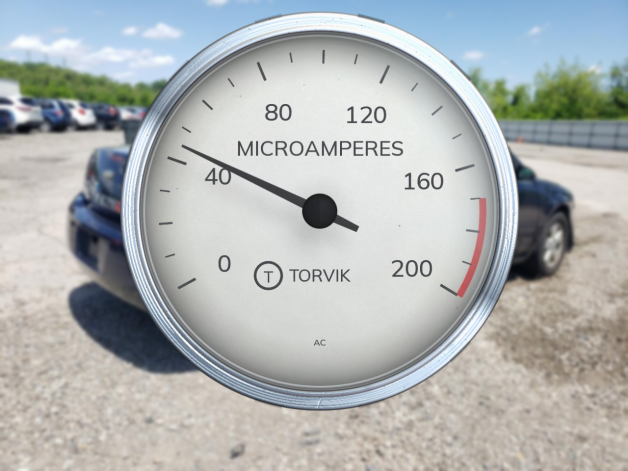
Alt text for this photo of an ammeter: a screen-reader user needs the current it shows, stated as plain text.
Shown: 45 µA
